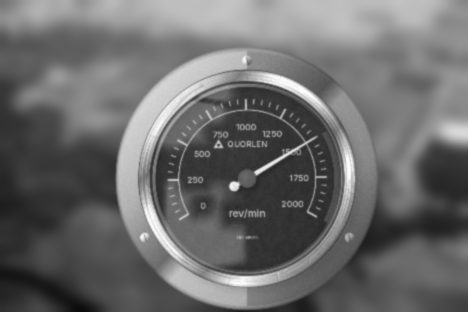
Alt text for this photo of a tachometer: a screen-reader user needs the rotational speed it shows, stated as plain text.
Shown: 1500 rpm
